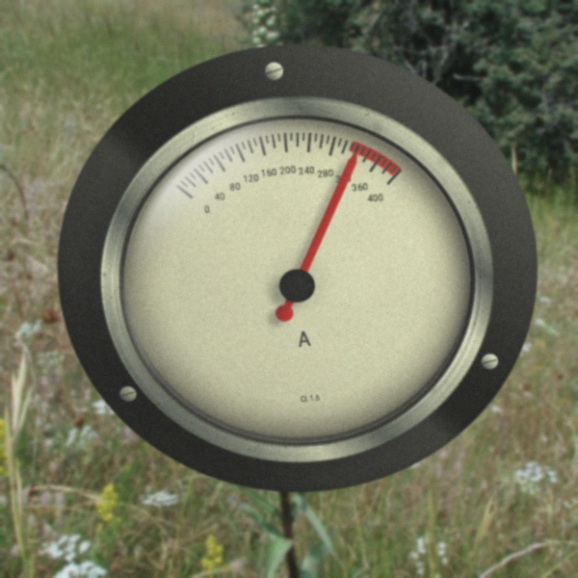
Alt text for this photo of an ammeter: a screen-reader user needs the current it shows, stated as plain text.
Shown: 320 A
